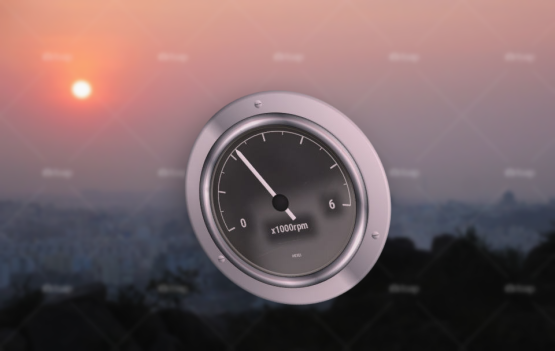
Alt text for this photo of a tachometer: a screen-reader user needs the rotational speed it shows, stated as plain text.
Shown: 2250 rpm
